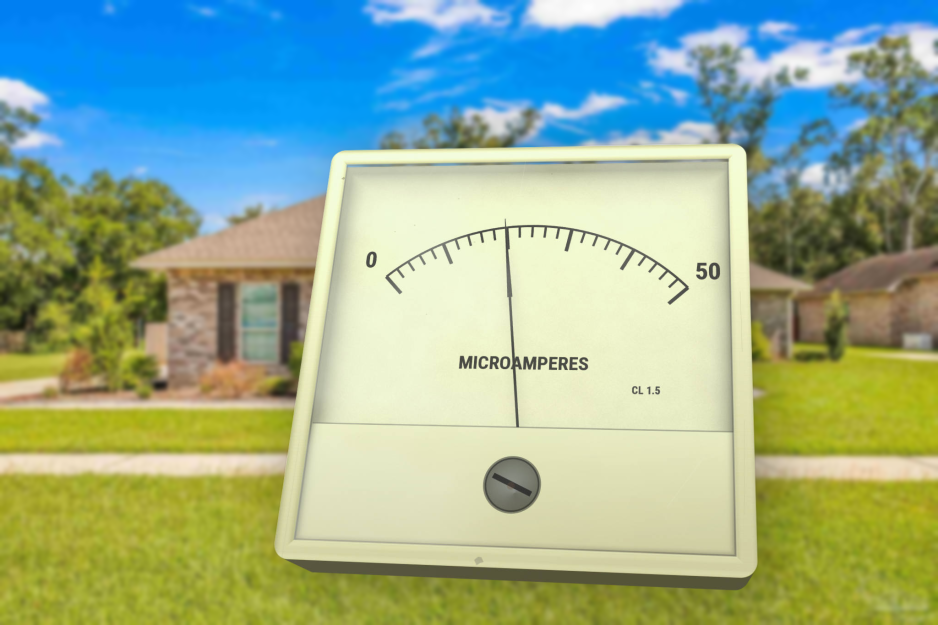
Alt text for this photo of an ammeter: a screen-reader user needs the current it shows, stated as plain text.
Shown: 20 µA
